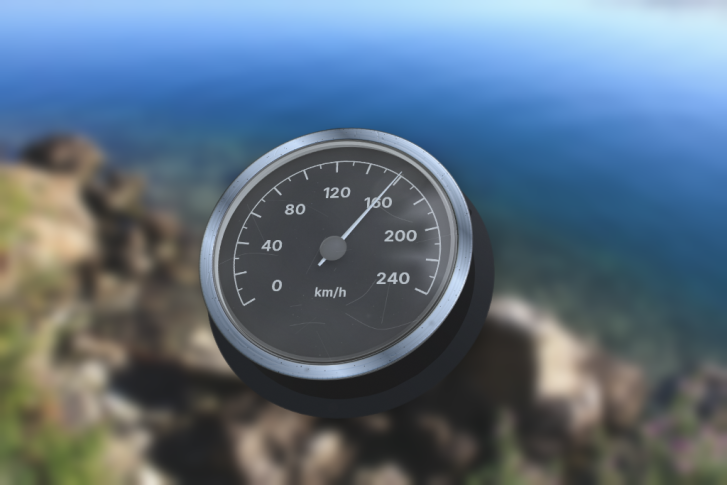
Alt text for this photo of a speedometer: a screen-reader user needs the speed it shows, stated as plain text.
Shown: 160 km/h
